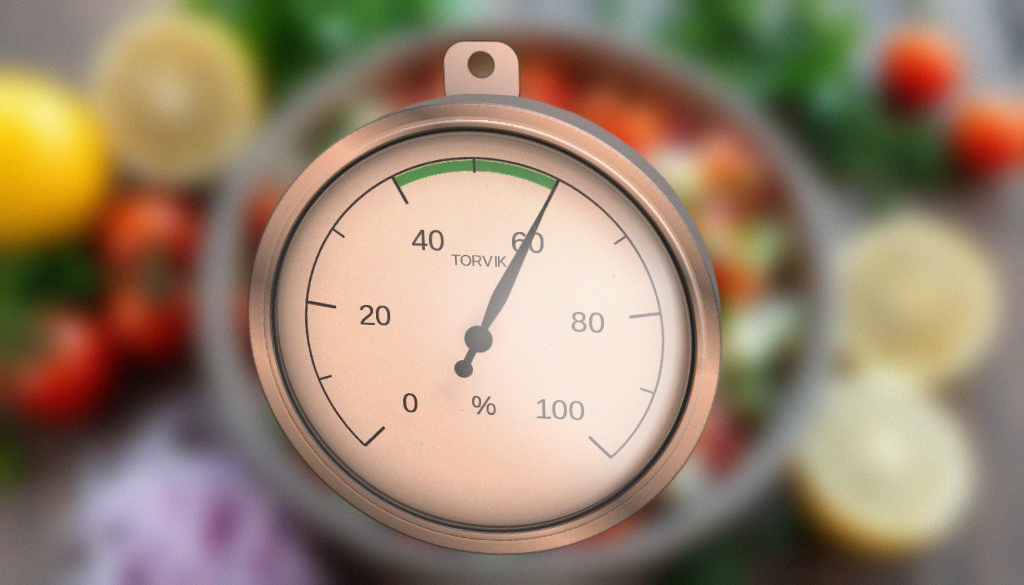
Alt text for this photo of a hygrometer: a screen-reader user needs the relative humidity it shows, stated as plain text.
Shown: 60 %
